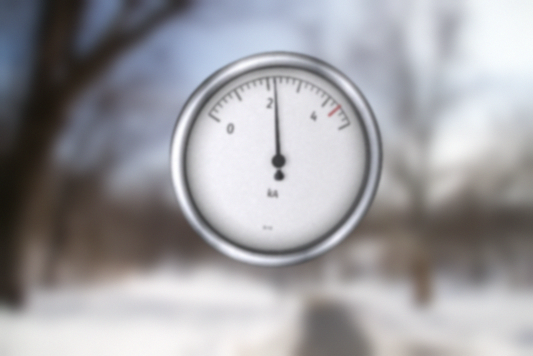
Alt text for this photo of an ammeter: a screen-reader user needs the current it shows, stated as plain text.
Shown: 2.2 kA
